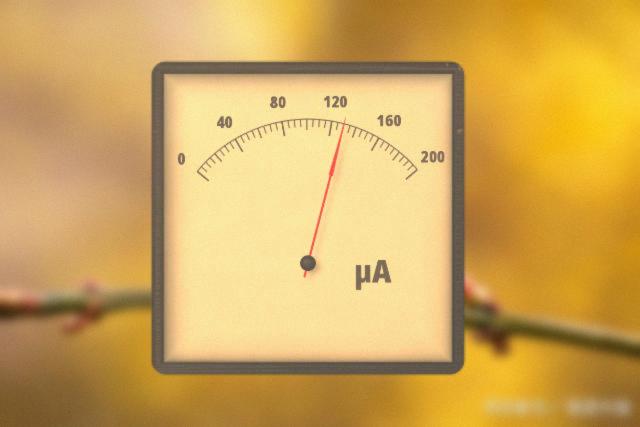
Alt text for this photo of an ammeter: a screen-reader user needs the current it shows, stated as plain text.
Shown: 130 µA
